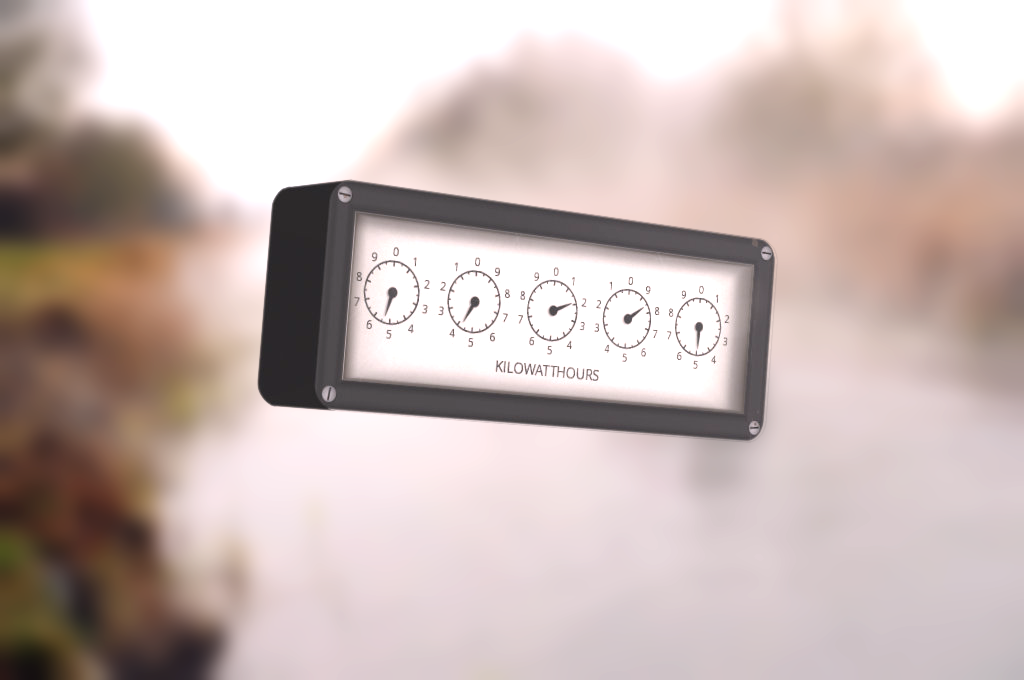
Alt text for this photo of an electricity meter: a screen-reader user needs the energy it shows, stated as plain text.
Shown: 54185 kWh
